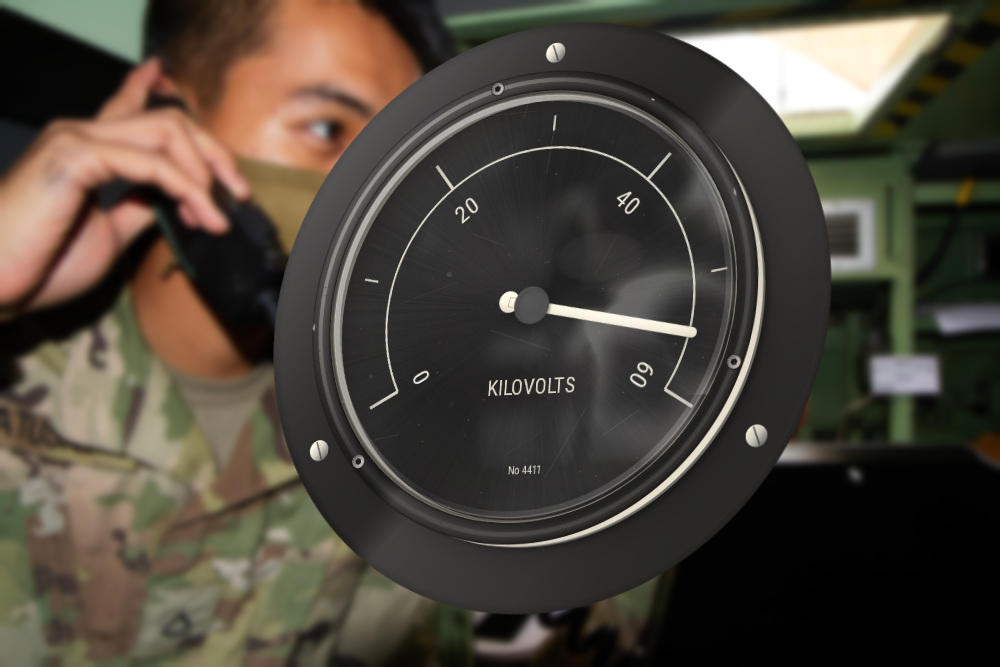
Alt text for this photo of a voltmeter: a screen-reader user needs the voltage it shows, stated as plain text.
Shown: 55 kV
